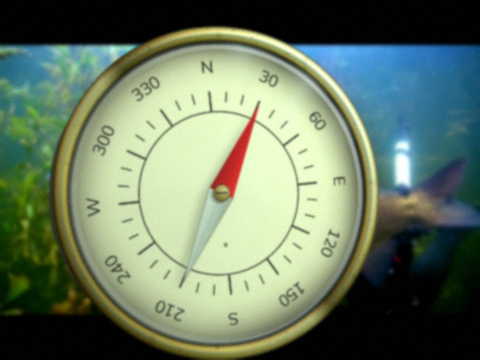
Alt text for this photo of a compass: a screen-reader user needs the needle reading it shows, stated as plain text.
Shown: 30 °
